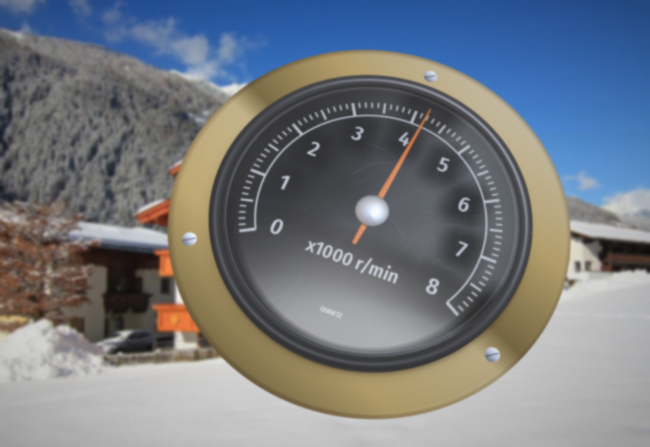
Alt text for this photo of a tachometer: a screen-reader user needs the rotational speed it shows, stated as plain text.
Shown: 4200 rpm
